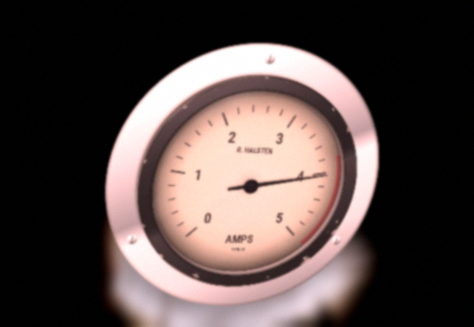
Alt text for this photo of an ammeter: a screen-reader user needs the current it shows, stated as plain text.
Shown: 4 A
